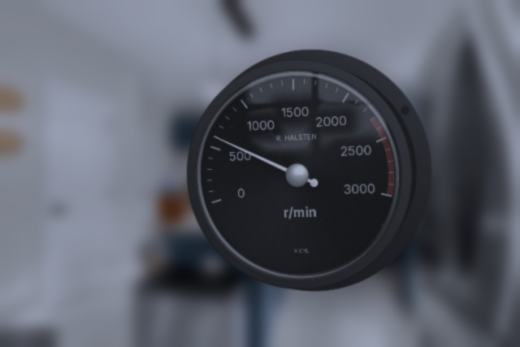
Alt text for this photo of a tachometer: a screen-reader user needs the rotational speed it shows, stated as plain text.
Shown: 600 rpm
